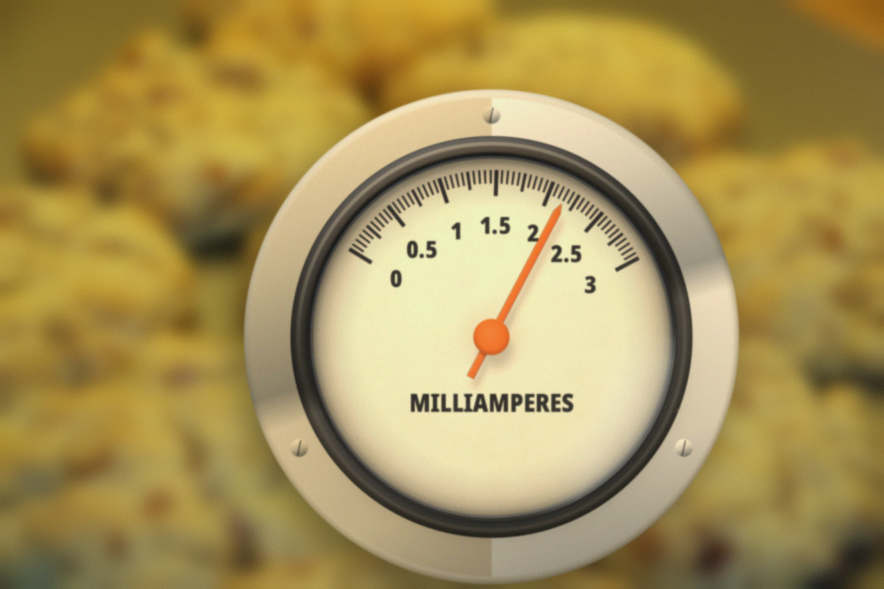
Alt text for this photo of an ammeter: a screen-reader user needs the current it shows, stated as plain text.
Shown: 2.15 mA
